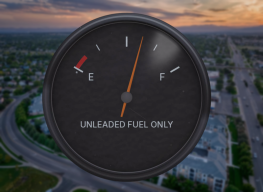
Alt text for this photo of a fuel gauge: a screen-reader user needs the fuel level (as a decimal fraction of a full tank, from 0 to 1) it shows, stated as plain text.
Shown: 0.625
